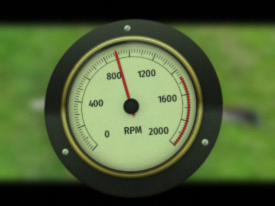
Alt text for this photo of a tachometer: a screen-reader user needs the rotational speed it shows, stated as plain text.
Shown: 900 rpm
